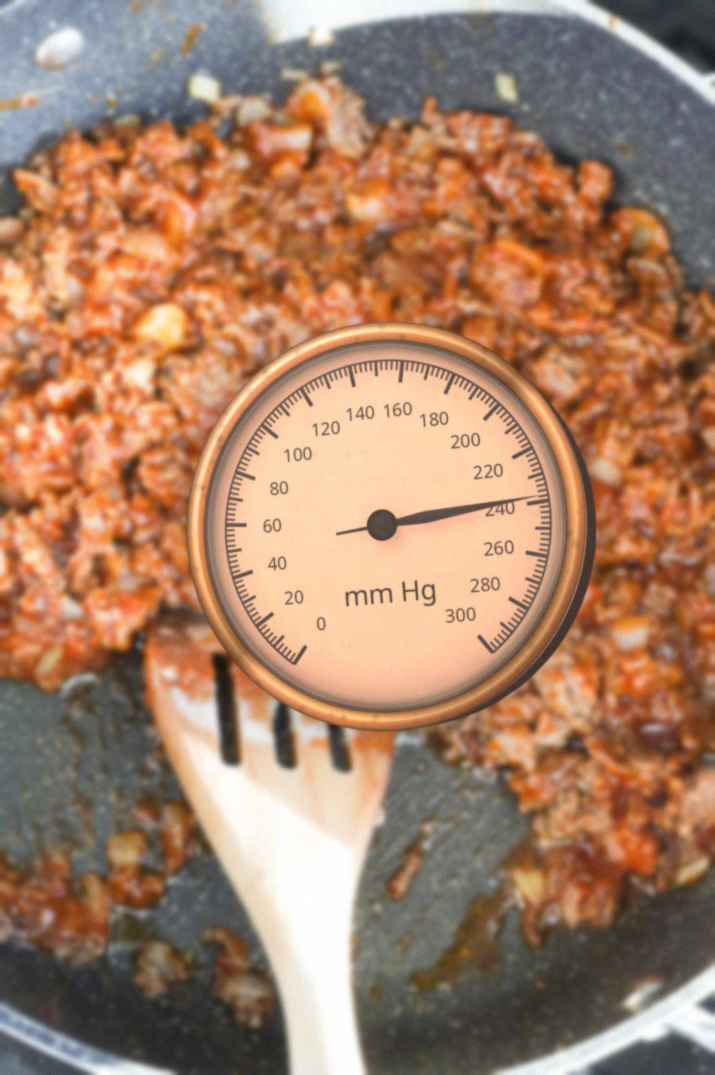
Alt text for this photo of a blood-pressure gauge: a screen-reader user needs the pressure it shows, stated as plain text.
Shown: 238 mmHg
